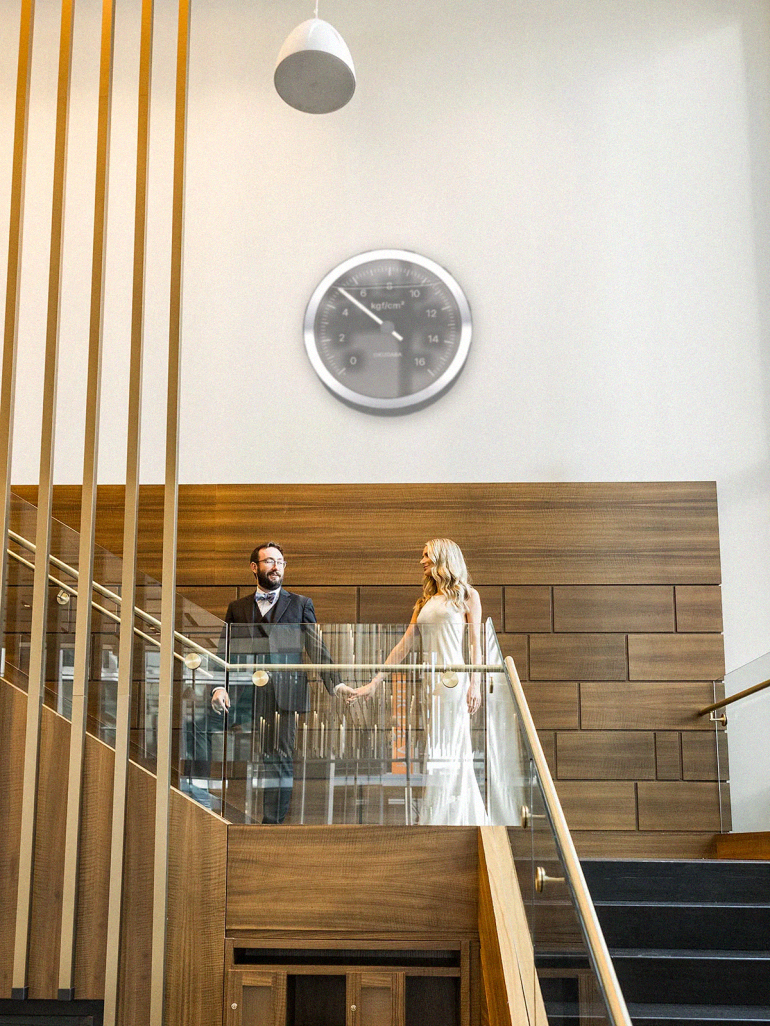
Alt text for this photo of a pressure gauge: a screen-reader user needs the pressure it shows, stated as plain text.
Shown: 5 kg/cm²
